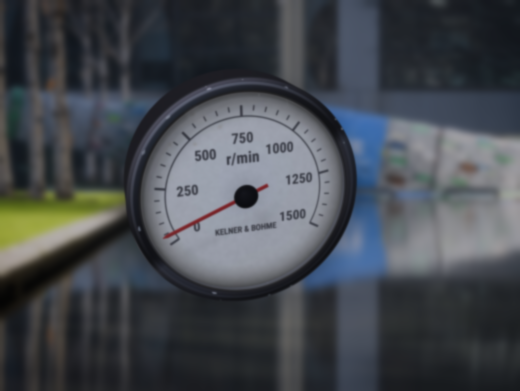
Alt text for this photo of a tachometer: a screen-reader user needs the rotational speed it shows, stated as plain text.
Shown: 50 rpm
